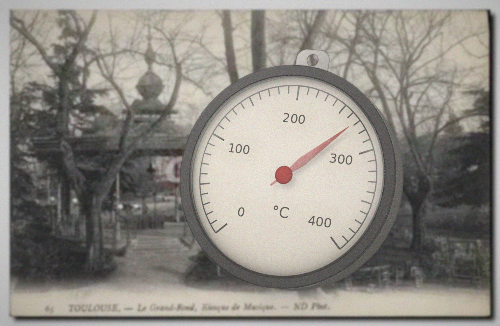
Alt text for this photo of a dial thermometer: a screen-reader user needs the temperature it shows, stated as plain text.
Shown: 270 °C
